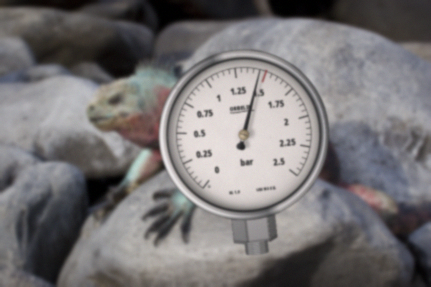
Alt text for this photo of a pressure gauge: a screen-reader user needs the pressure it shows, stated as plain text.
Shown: 1.45 bar
